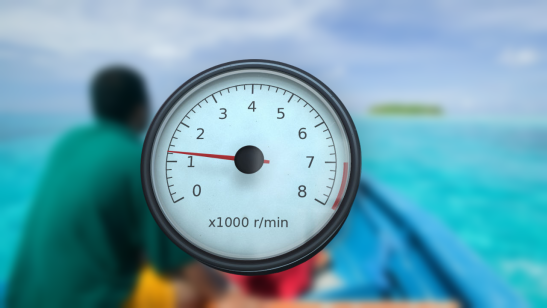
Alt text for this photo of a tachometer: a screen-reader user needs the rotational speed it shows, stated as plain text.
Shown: 1200 rpm
